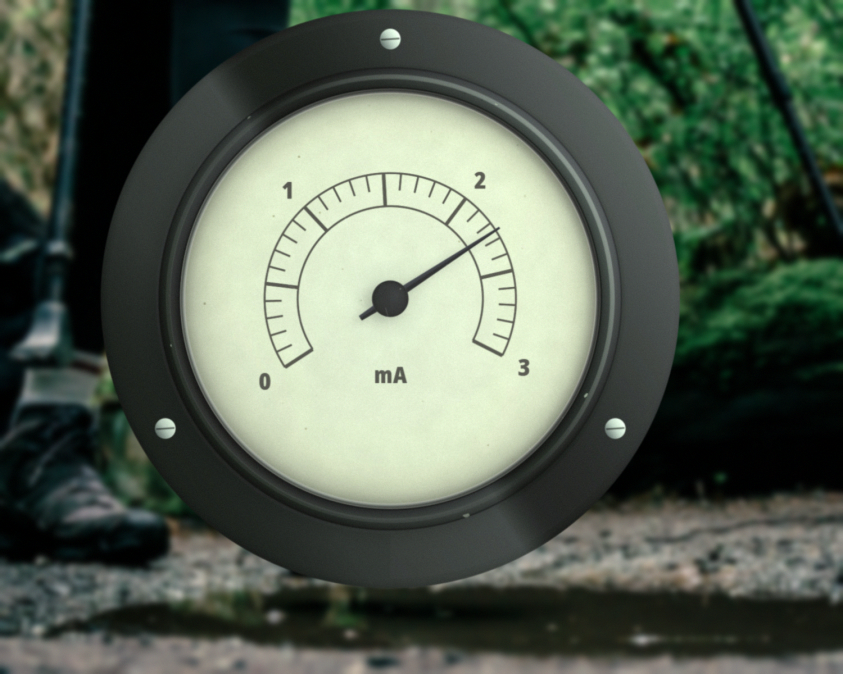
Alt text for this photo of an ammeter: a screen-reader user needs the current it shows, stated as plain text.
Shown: 2.25 mA
